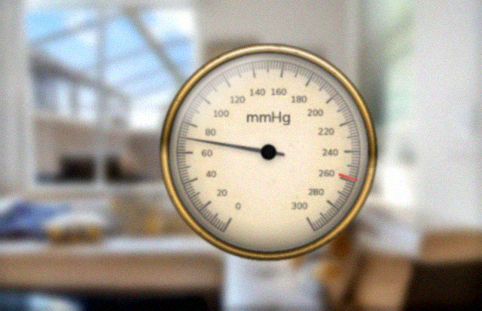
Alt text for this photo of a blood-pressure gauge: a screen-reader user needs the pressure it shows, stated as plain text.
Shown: 70 mmHg
